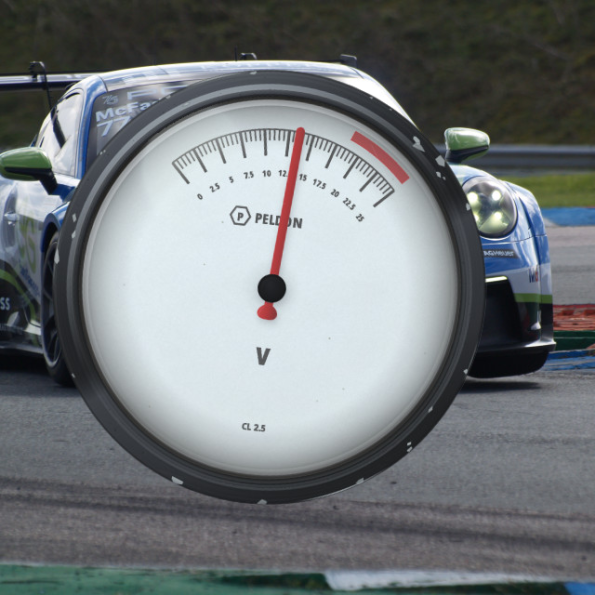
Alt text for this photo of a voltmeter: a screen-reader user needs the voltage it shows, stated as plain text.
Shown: 13.5 V
